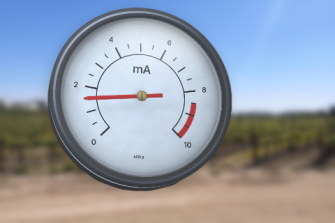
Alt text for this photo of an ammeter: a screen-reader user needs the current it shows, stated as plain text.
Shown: 1.5 mA
